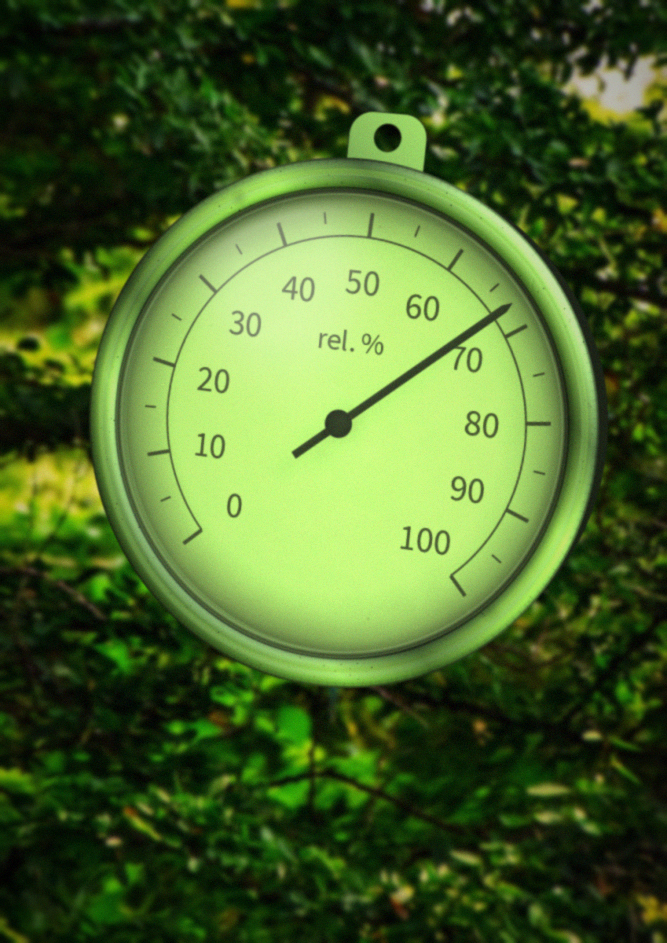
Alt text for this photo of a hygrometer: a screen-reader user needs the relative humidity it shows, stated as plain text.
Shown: 67.5 %
